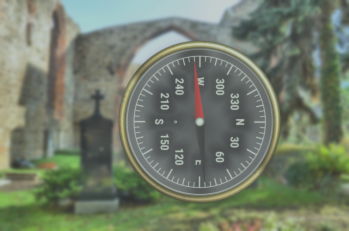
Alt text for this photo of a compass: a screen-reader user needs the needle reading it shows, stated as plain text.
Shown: 265 °
